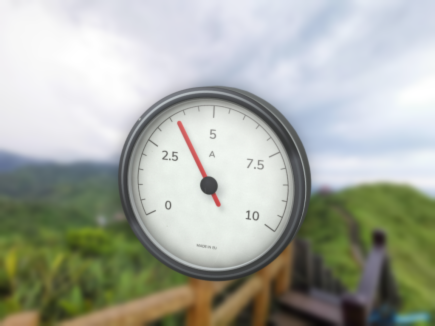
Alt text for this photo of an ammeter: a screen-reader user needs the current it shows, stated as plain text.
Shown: 3.75 A
